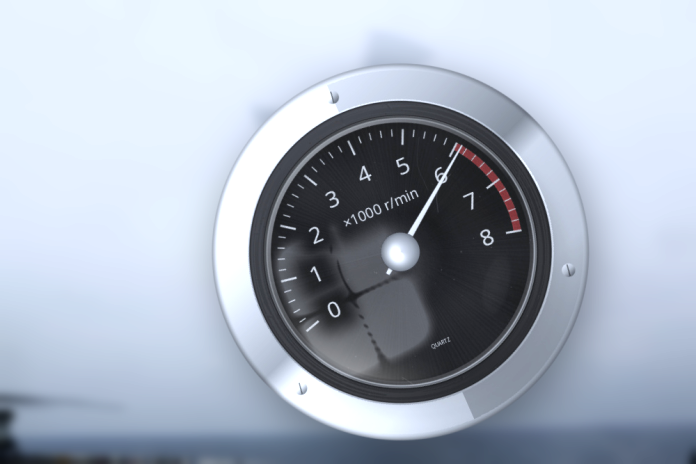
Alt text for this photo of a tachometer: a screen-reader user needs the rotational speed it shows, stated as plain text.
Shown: 6100 rpm
